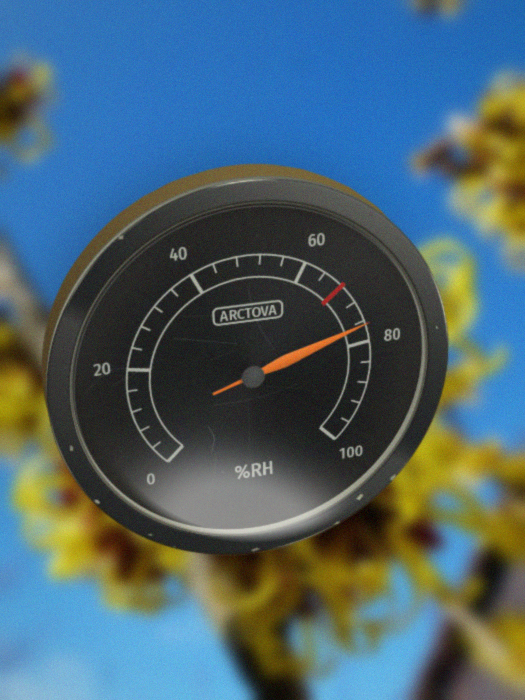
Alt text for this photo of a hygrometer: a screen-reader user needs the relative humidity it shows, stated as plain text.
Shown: 76 %
